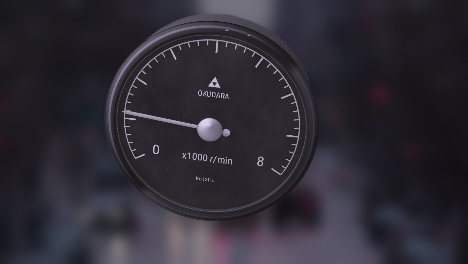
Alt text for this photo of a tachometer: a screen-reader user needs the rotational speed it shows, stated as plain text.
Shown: 1200 rpm
